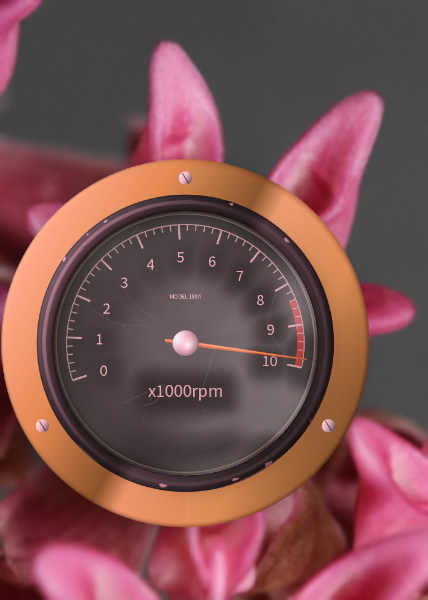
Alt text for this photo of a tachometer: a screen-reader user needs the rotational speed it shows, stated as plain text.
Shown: 9800 rpm
